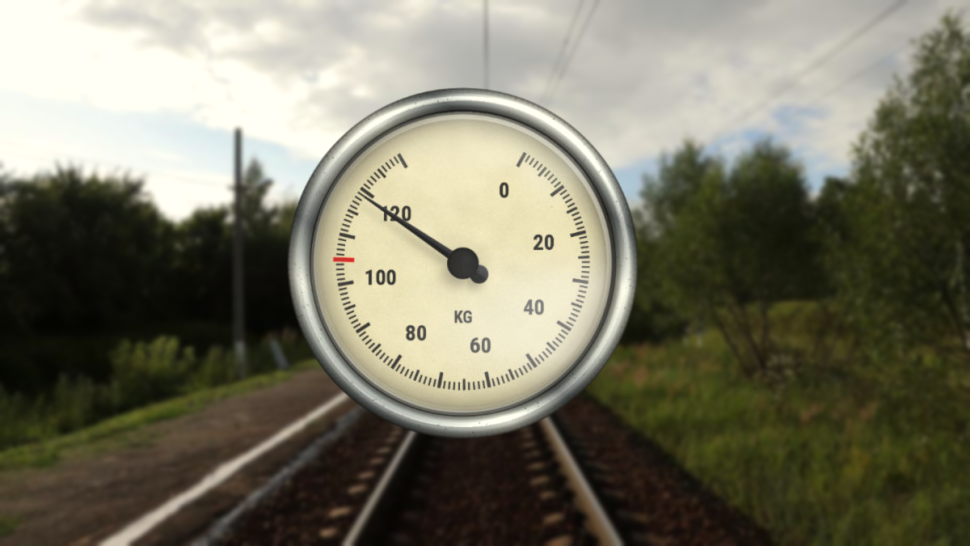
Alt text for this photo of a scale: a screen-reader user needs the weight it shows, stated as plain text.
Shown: 119 kg
